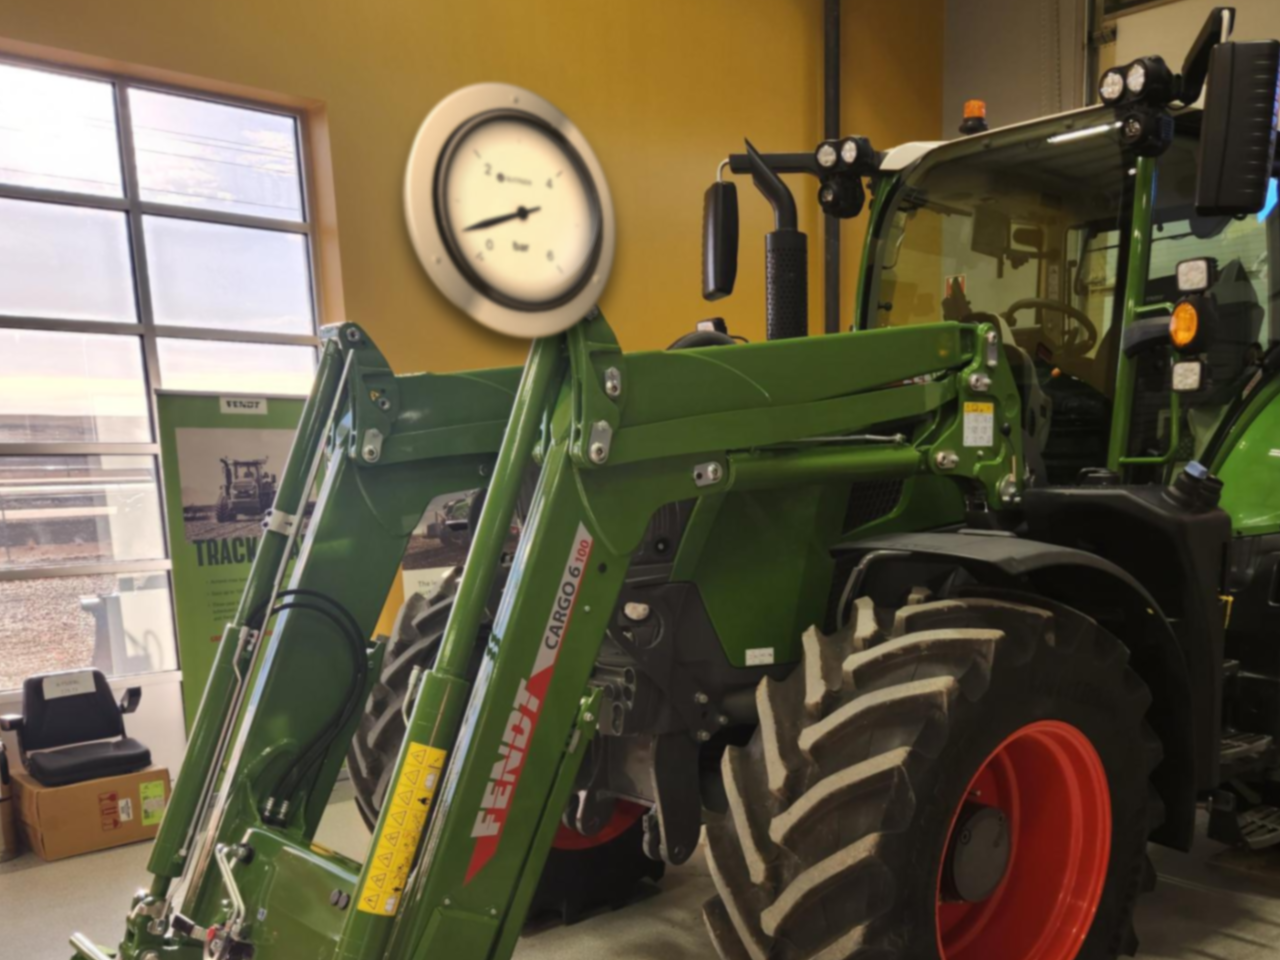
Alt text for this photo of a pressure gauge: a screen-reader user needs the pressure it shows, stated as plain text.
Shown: 0.5 bar
